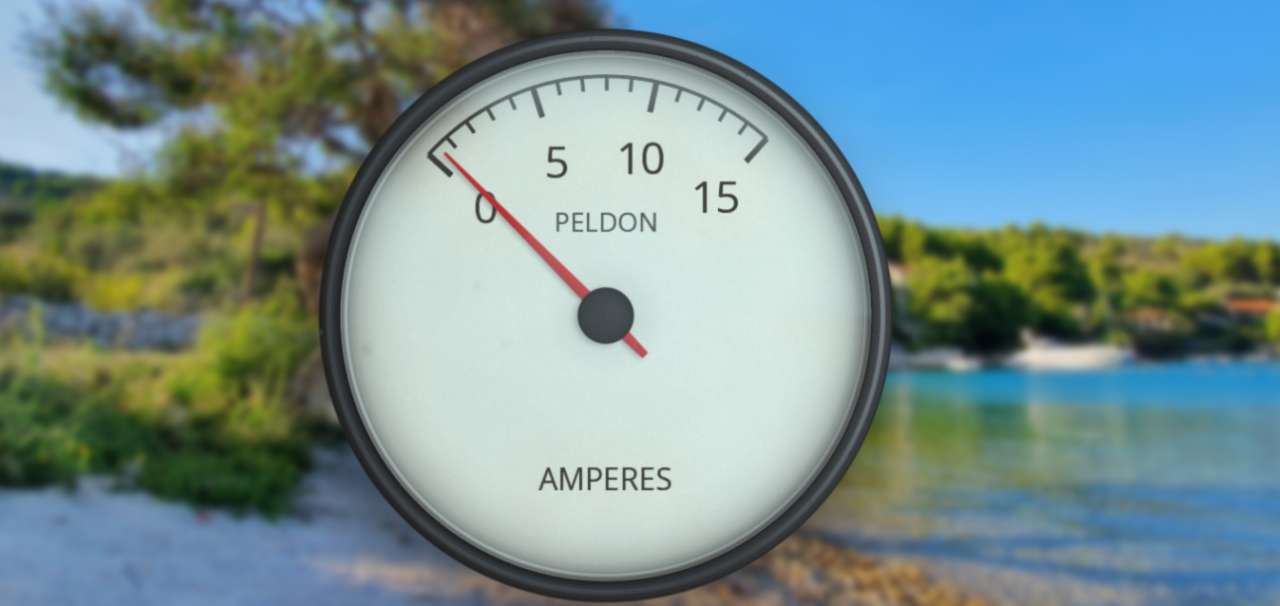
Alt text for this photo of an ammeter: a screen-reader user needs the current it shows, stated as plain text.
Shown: 0.5 A
